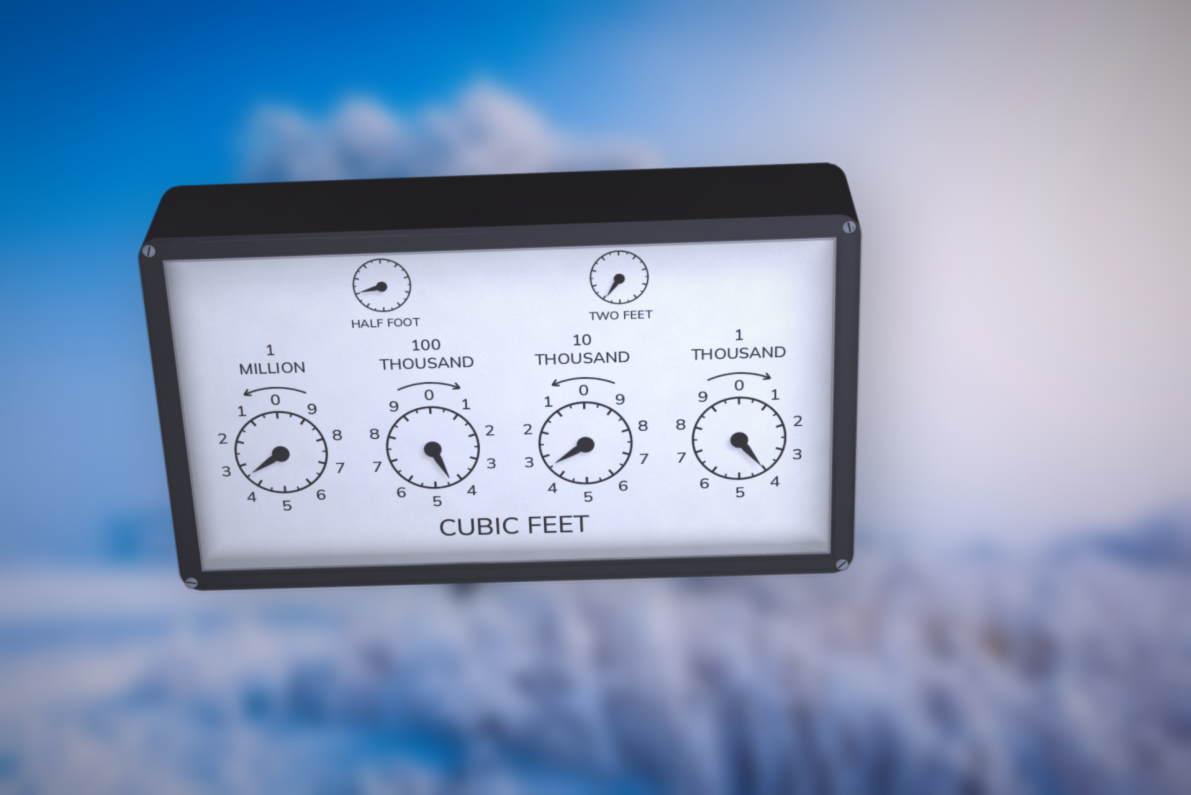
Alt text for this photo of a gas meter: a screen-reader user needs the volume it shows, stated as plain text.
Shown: 343400 ft³
